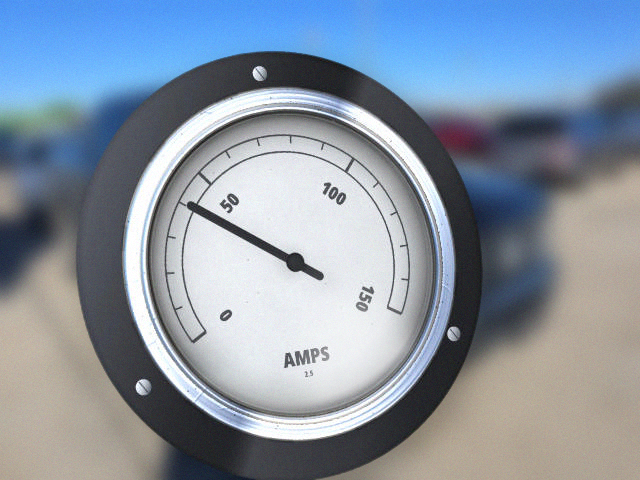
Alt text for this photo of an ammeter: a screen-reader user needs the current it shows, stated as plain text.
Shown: 40 A
